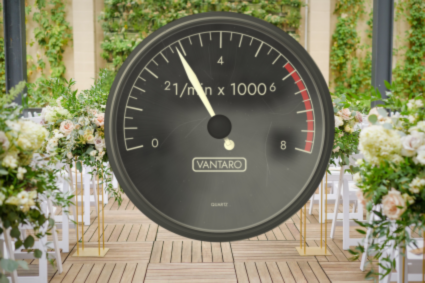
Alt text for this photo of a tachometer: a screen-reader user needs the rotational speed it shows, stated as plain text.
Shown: 2875 rpm
